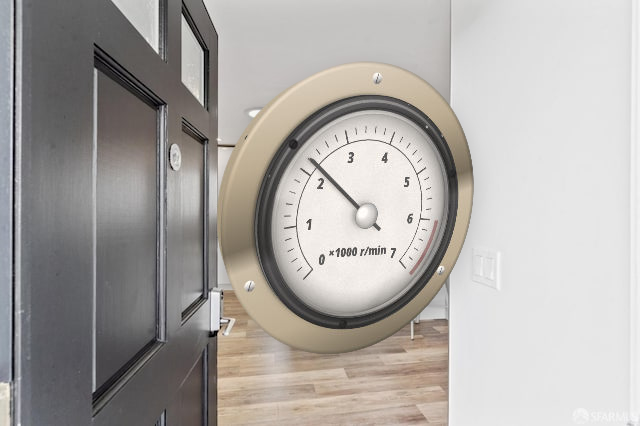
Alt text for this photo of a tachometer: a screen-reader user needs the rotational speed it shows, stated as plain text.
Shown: 2200 rpm
